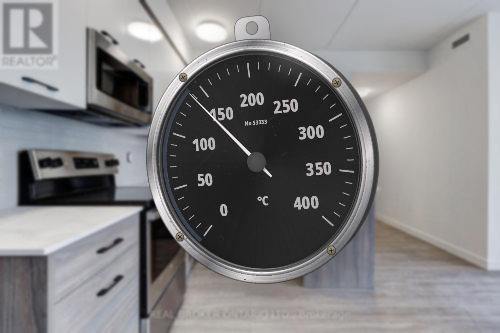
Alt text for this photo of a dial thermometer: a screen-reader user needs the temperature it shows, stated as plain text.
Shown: 140 °C
